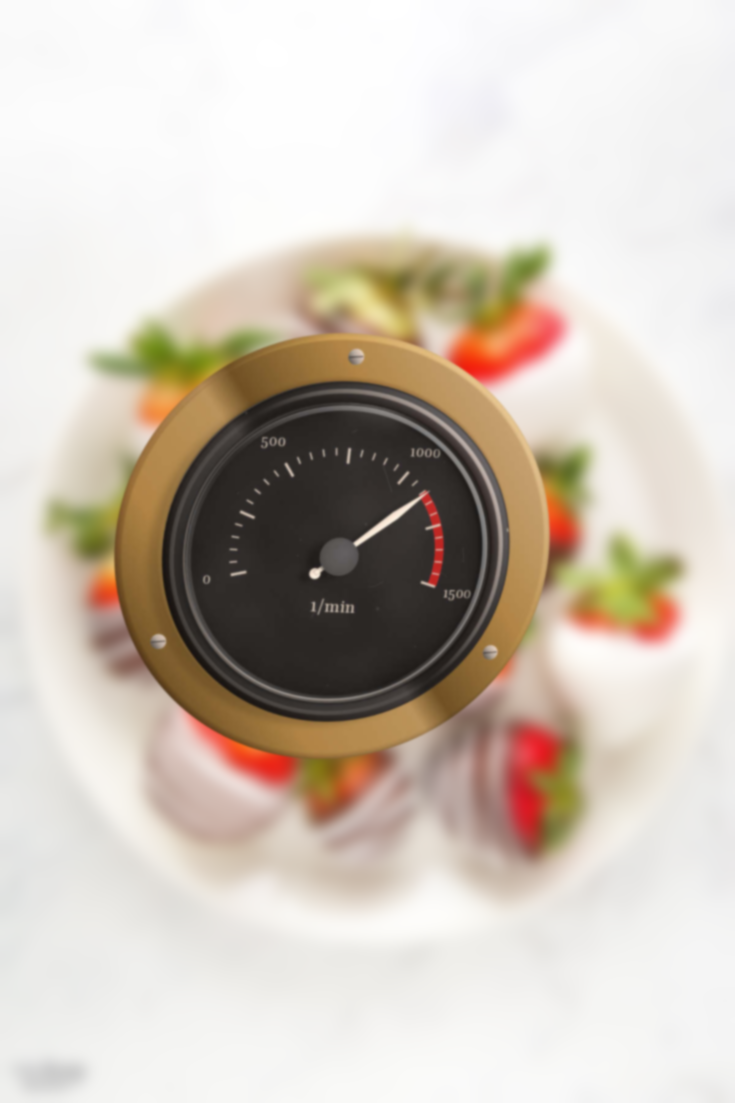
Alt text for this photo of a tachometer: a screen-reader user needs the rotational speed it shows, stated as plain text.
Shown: 1100 rpm
